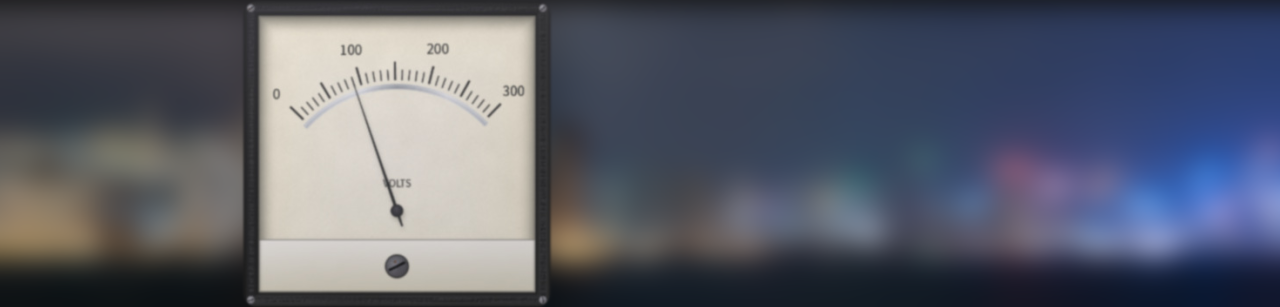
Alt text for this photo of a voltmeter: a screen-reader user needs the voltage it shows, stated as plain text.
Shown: 90 V
